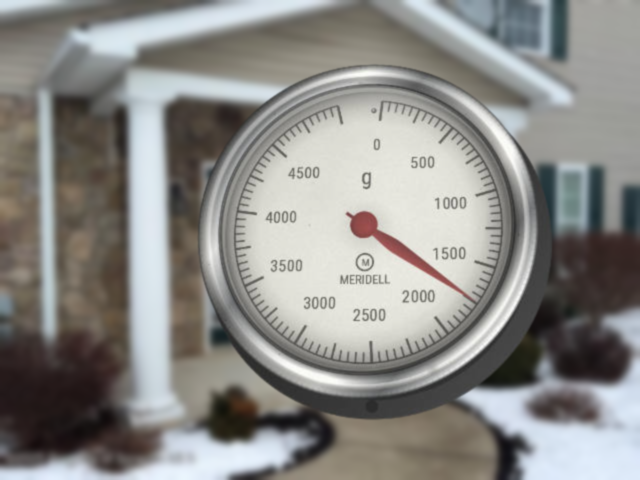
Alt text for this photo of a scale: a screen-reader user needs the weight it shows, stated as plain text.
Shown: 1750 g
